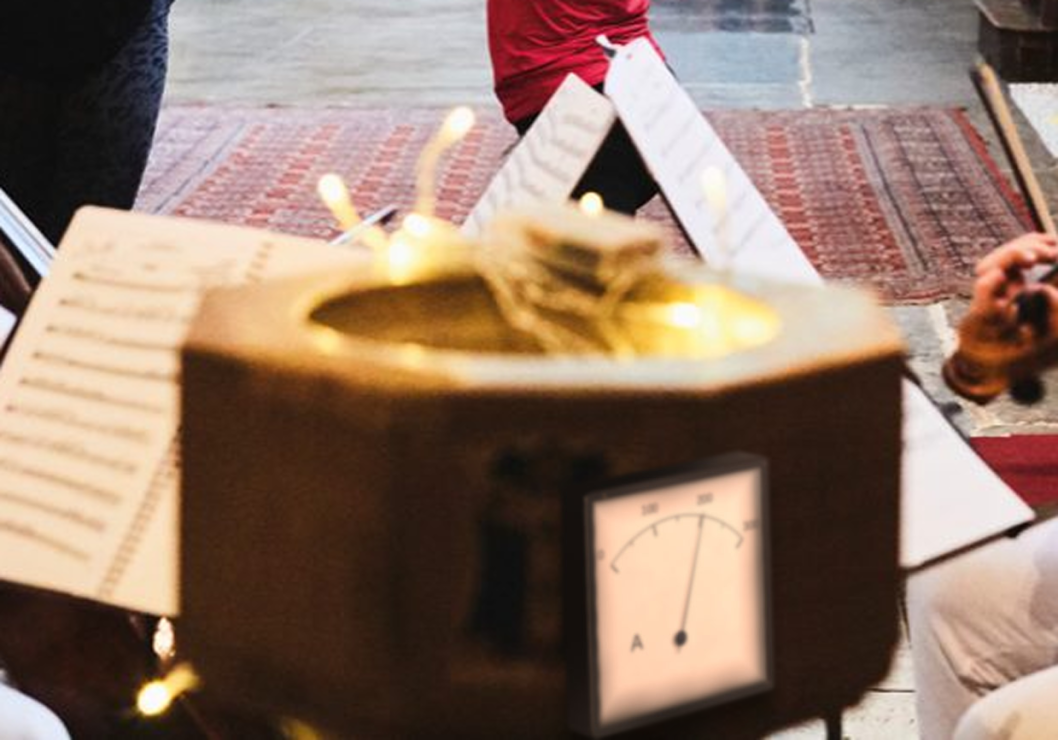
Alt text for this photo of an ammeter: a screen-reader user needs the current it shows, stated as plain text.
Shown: 200 A
